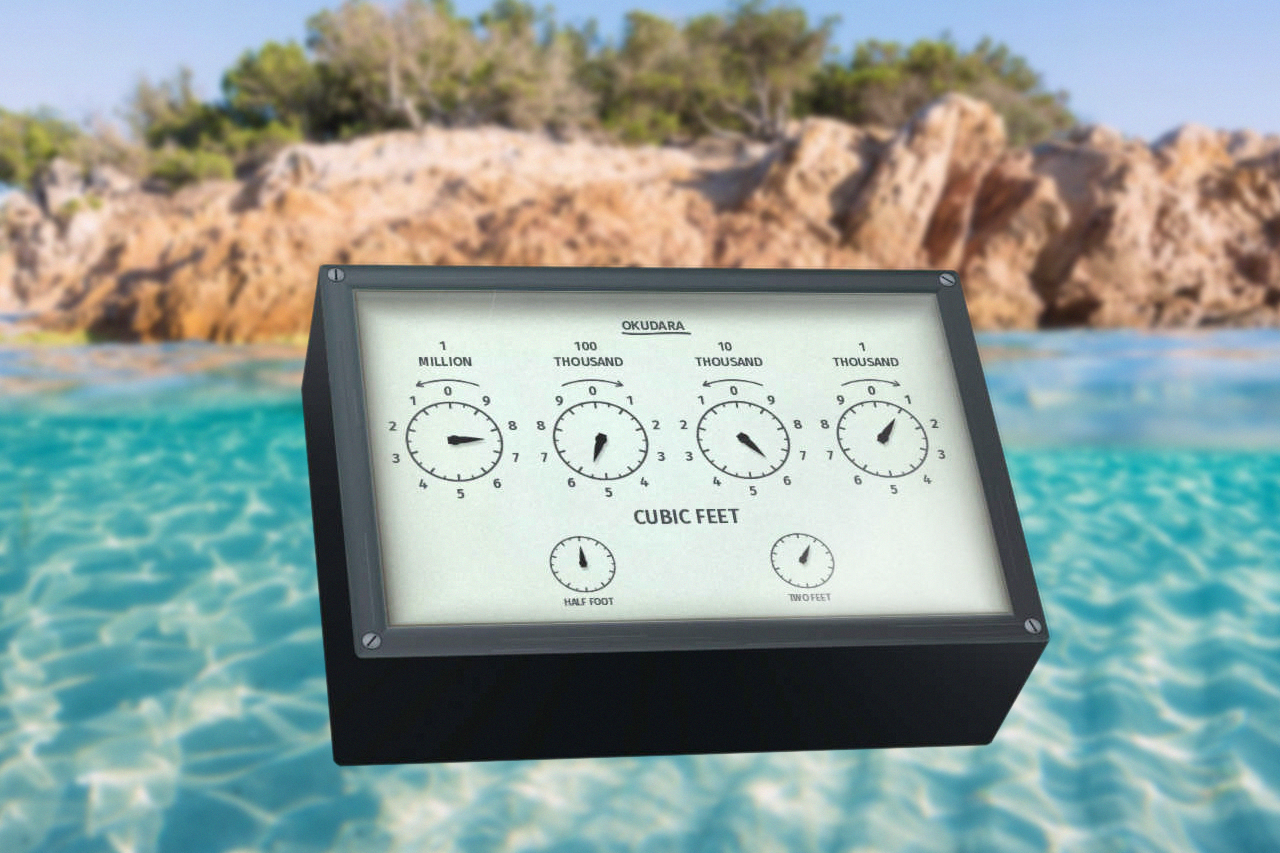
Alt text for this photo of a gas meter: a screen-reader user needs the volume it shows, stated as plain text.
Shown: 756100 ft³
